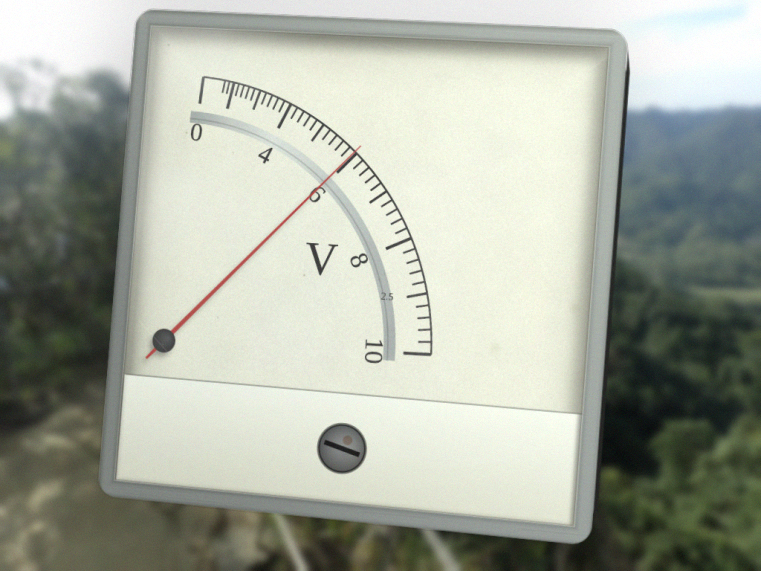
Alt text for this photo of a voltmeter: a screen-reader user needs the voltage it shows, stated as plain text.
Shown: 6 V
